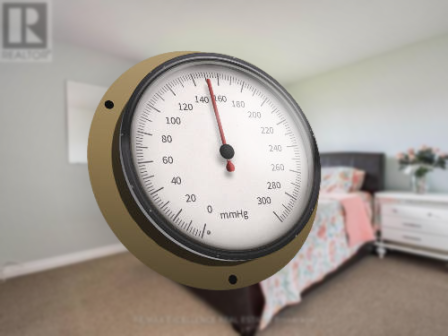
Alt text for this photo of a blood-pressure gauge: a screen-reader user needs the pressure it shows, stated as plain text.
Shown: 150 mmHg
